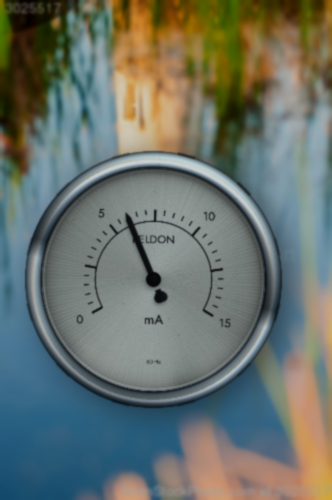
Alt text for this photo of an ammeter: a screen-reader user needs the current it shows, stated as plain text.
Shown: 6 mA
